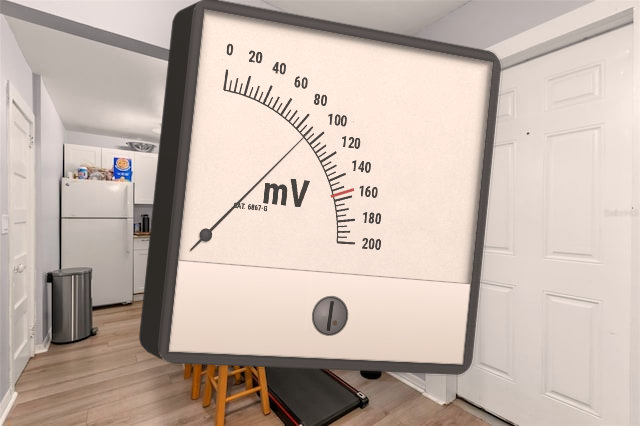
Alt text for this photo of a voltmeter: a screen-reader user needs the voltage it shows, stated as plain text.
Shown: 90 mV
